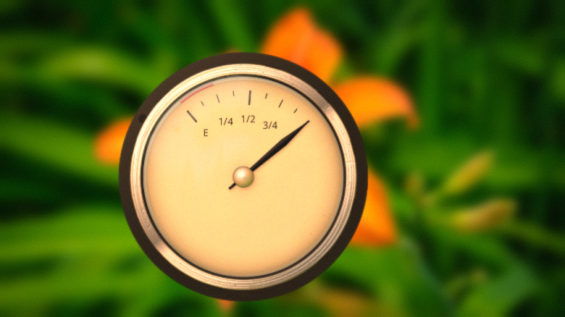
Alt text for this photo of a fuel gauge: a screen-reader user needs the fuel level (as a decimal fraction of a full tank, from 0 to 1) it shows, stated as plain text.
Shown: 1
